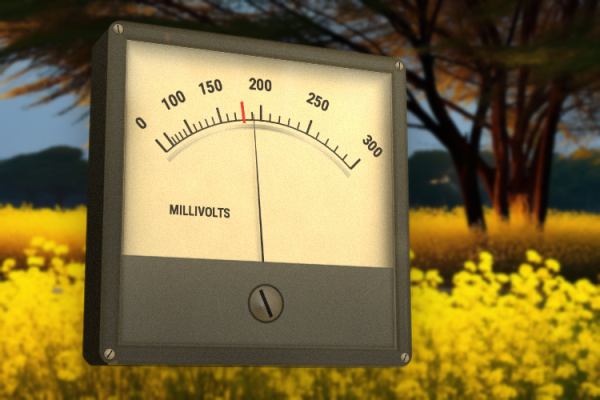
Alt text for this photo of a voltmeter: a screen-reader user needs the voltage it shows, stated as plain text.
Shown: 190 mV
